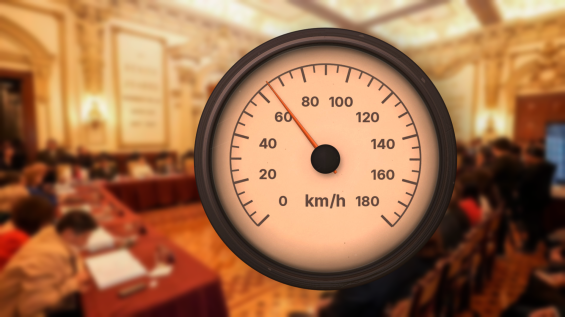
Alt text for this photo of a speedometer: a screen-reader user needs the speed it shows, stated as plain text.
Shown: 65 km/h
